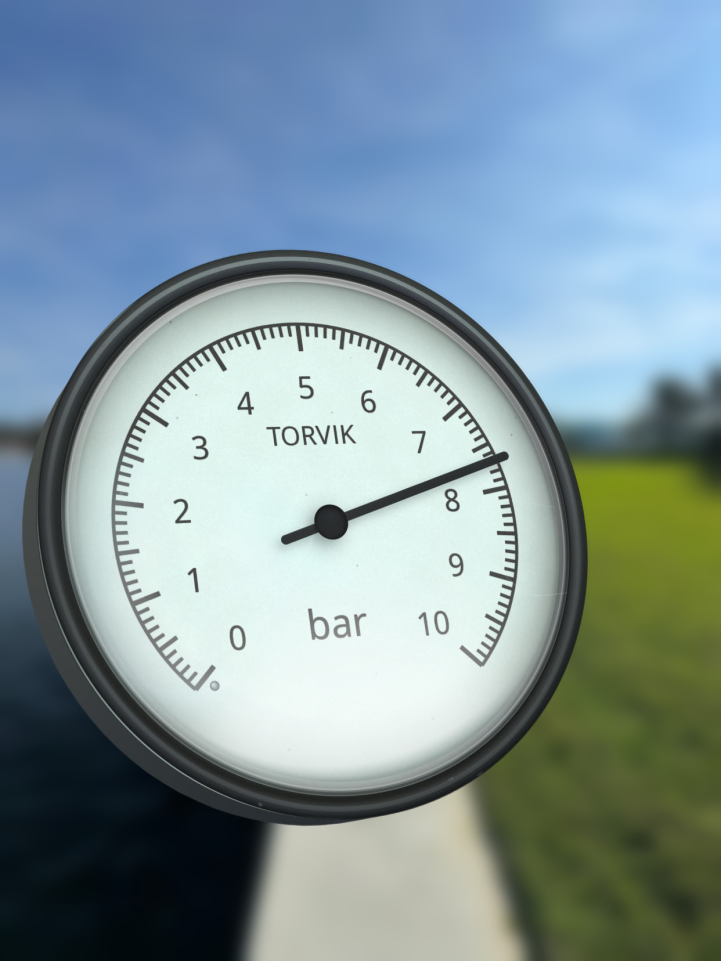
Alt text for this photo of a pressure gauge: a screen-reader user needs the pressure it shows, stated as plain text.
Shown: 7.7 bar
